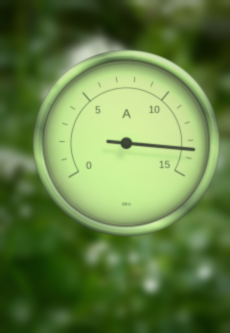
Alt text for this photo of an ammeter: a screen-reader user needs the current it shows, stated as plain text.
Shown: 13.5 A
